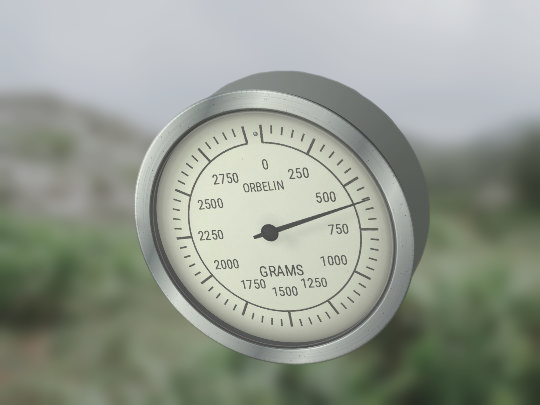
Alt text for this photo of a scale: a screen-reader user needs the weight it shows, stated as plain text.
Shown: 600 g
